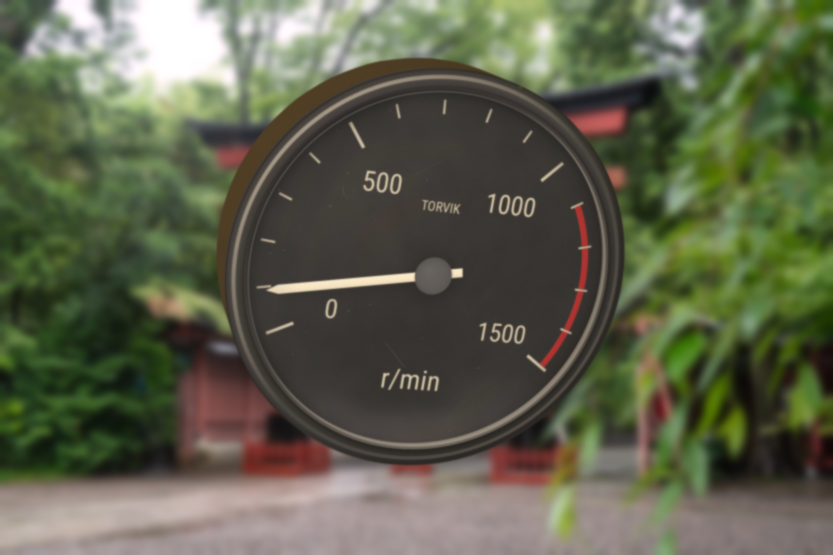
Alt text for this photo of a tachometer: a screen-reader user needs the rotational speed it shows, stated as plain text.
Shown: 100 rpm
